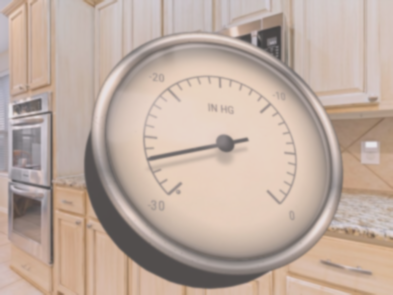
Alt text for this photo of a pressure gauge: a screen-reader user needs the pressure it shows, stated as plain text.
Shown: -27 inHg
